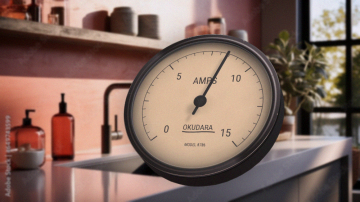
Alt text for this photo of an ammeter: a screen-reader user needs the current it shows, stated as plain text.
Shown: 8.5 A
